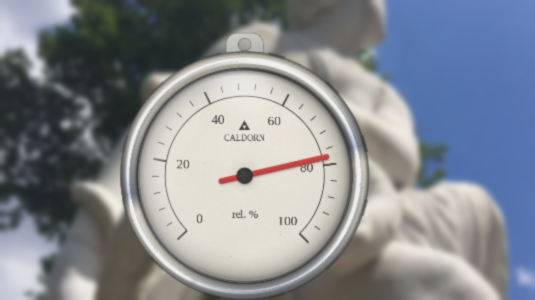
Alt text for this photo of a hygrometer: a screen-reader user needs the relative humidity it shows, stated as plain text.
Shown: 78 %
